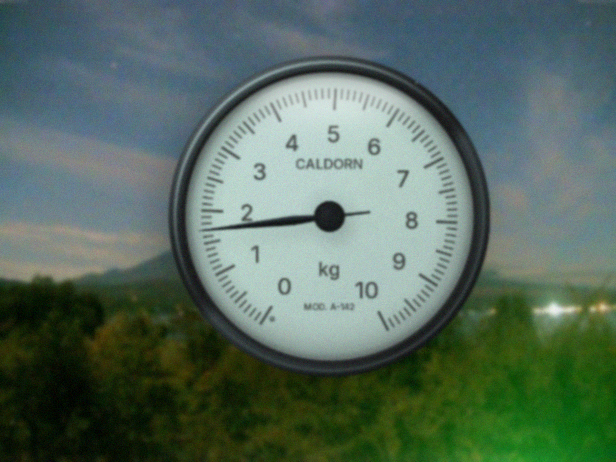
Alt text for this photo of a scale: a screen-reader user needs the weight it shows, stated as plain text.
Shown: 1.7 kg
